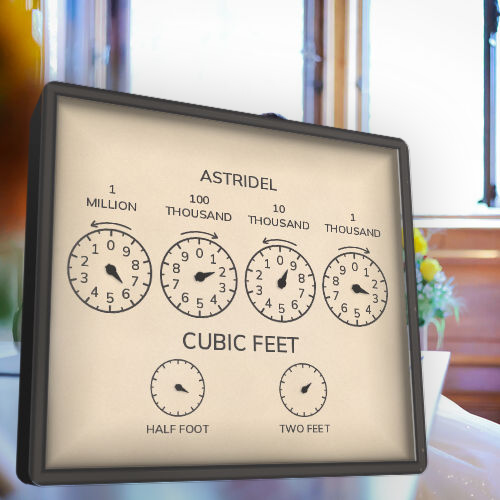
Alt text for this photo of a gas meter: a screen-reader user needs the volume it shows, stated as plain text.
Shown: 619300 ft³
